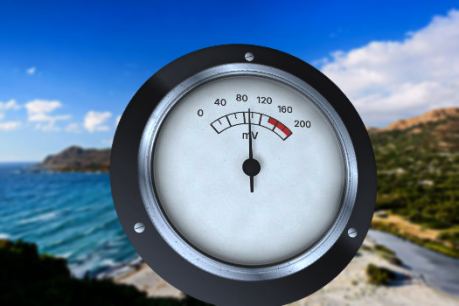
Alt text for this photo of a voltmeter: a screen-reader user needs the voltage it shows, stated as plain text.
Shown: 90 mV
